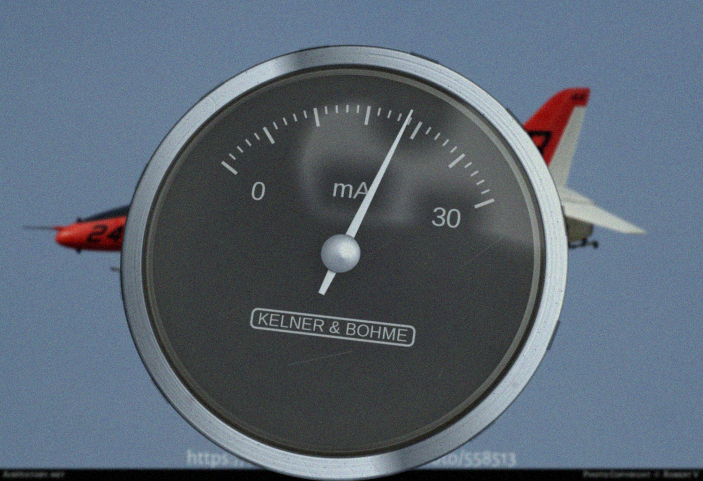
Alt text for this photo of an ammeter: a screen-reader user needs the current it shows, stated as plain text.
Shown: 19 mA
